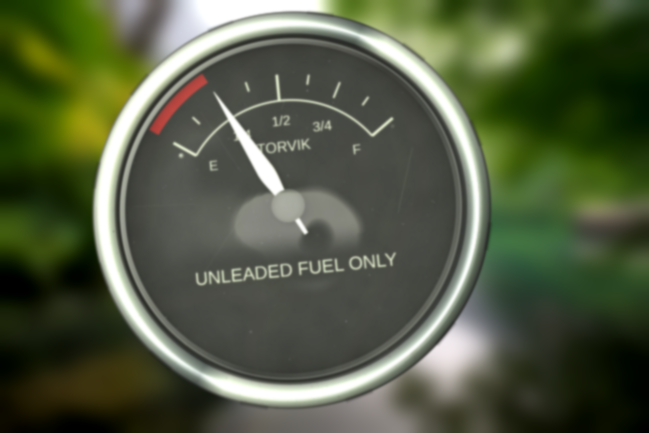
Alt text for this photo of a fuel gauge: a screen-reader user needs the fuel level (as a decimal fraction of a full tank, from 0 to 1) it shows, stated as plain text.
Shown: 0.25
